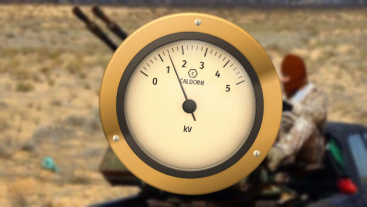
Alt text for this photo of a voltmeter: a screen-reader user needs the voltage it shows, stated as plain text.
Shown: 1.4 kV
